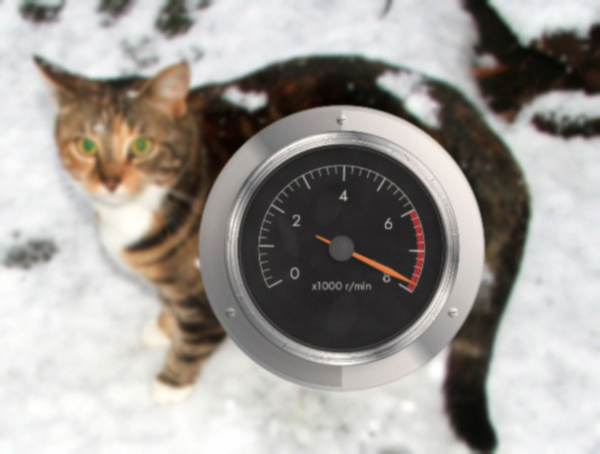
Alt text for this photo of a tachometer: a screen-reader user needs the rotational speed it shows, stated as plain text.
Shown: 7800 rpm
